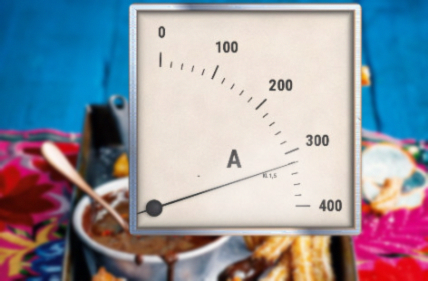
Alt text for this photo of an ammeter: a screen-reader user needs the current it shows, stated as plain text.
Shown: 320 A
